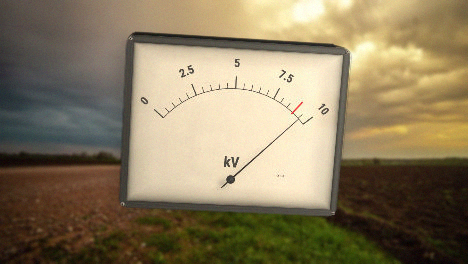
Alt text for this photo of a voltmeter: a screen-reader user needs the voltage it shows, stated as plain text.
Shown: 9.5 kV
